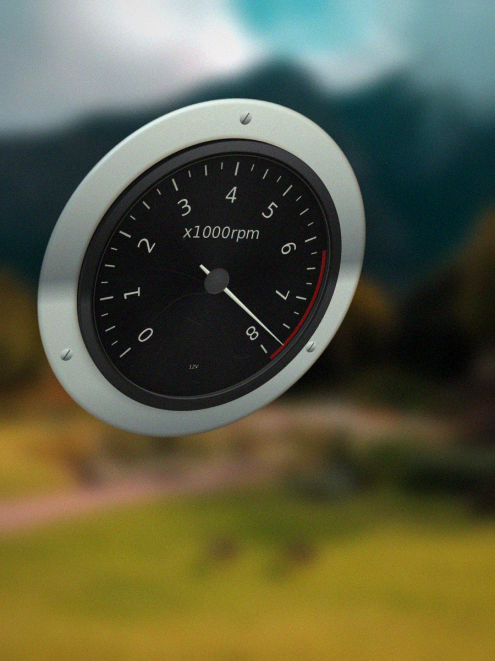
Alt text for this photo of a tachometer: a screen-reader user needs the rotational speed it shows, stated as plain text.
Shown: 7750 rpm
